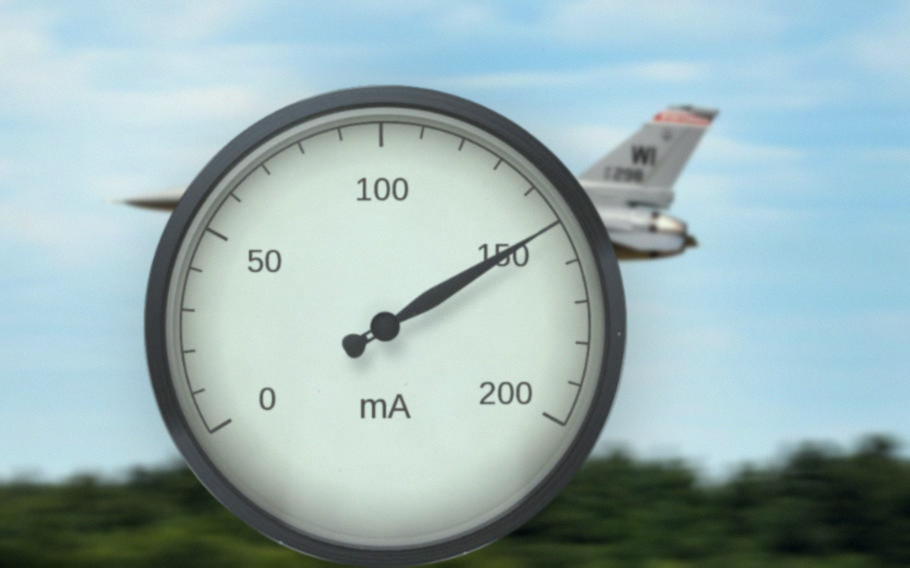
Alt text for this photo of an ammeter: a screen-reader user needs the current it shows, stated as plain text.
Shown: 150 mA
